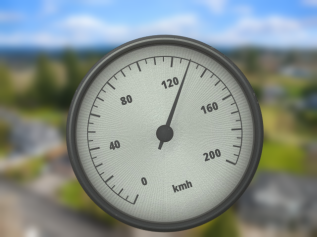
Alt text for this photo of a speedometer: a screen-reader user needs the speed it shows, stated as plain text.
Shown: 130 km/h
